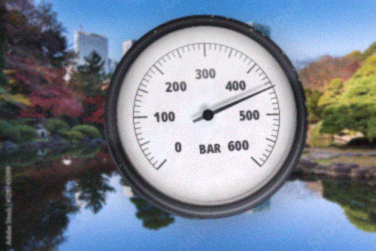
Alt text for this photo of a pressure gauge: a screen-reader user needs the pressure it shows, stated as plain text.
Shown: 450 bar
